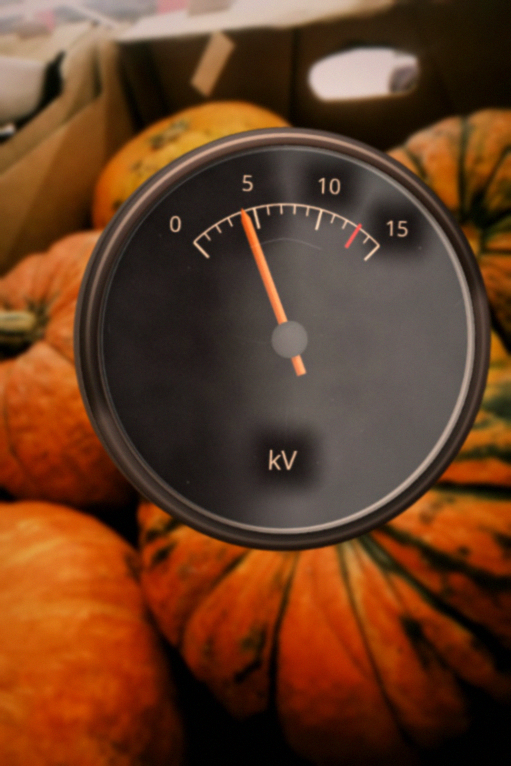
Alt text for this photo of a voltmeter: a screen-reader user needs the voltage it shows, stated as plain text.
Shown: 4 kV
